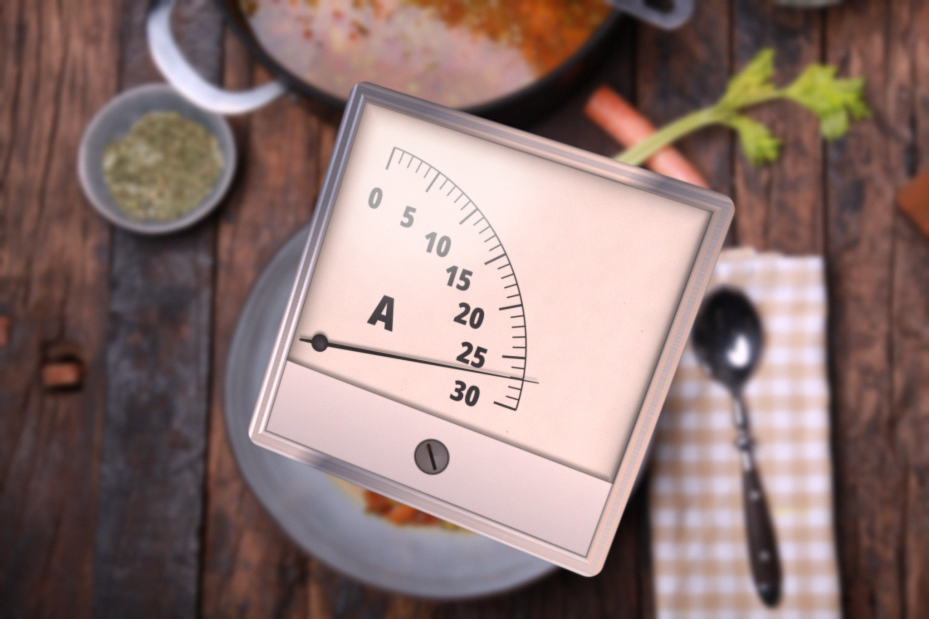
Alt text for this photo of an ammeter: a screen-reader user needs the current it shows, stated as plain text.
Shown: 27 A
